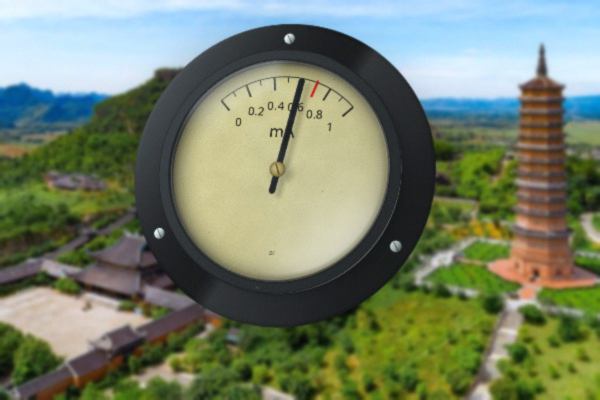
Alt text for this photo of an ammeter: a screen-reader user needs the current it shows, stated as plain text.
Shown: 0.6 mA
